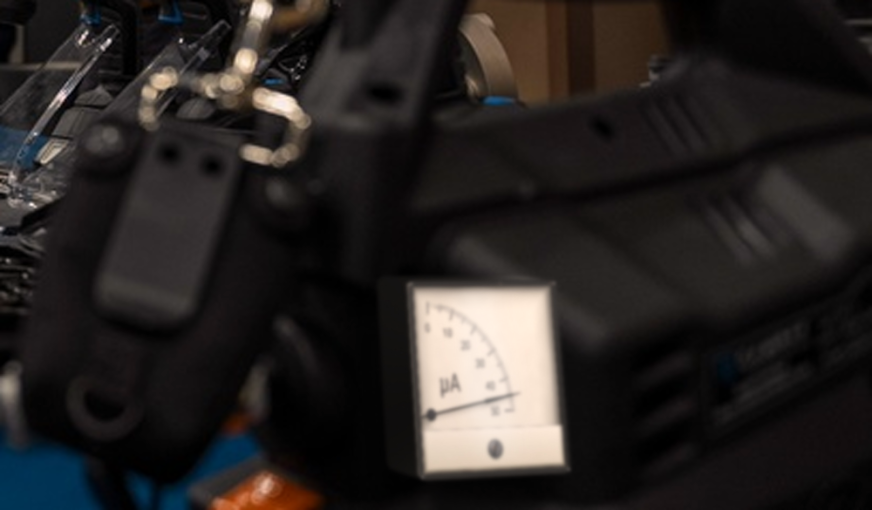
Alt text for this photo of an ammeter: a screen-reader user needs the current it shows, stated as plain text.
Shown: 45 µA
